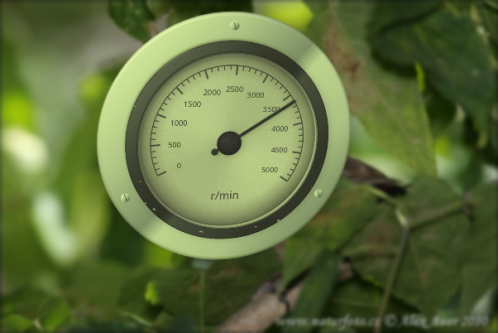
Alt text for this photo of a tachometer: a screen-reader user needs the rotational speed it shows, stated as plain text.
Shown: 3600 rpm
